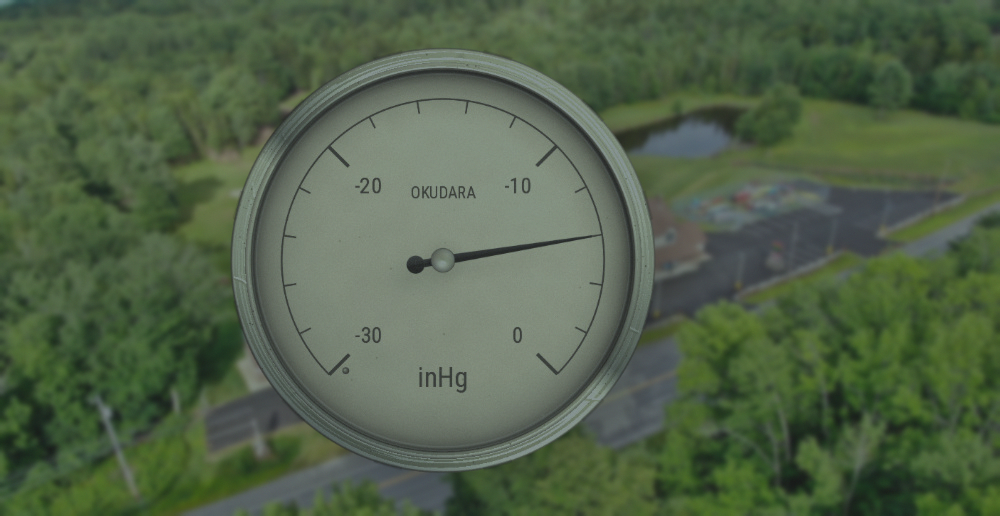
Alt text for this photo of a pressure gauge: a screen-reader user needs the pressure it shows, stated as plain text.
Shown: -6 inHg
